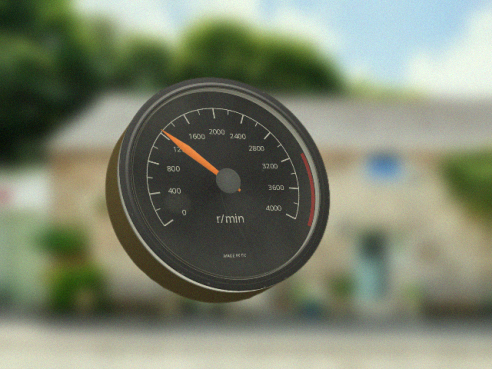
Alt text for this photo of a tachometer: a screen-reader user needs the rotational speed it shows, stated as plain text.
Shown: 1200 rpm
